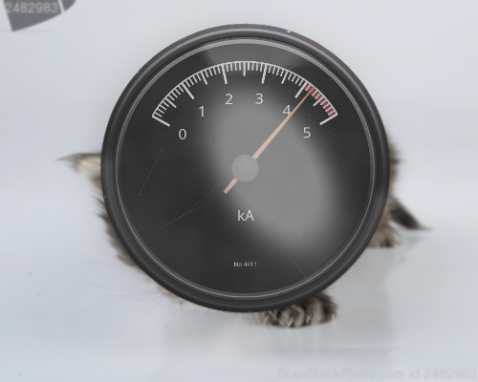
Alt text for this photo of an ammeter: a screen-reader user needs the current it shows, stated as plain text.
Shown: 4.2 kA
